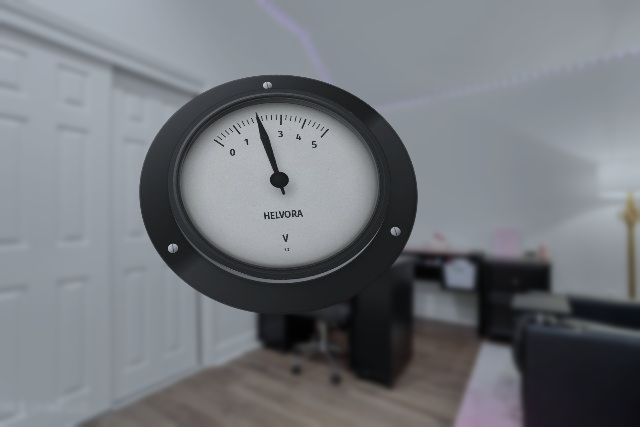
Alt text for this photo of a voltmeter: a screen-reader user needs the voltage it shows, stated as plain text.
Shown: 2 V
